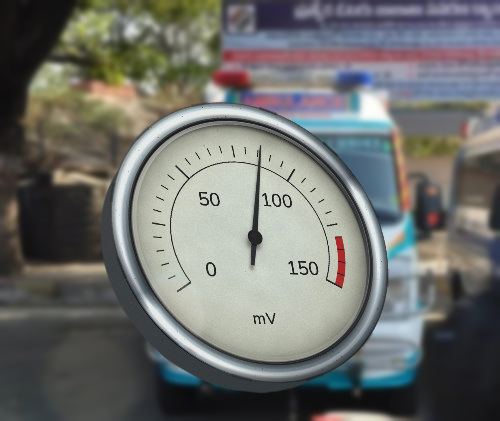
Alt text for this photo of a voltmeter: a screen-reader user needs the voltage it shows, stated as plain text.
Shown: 85 mV
